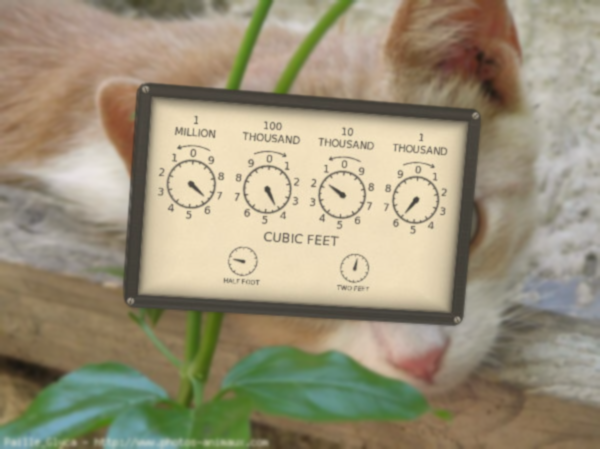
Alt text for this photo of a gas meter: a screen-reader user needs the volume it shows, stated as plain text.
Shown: 641600 ft³
